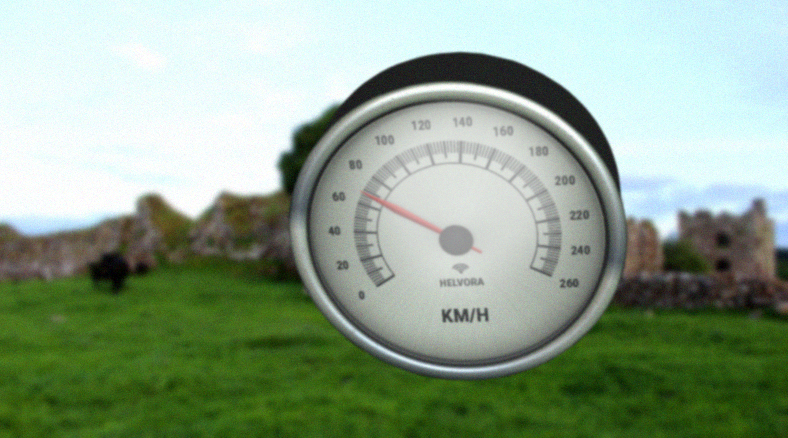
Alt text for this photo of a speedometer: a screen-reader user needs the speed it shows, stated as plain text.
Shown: 70 km/h
